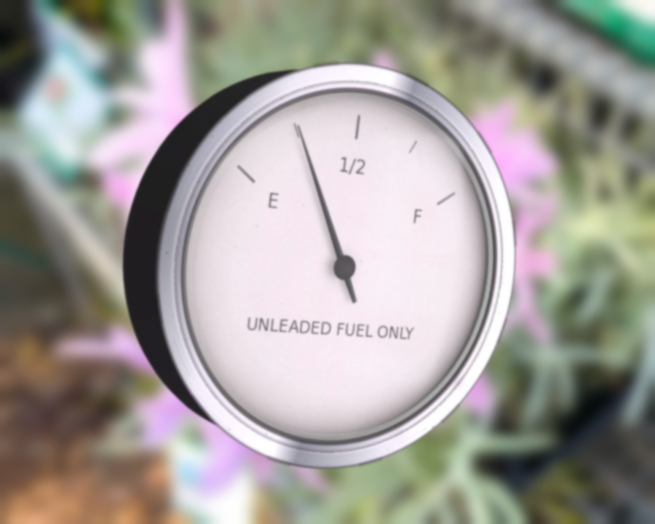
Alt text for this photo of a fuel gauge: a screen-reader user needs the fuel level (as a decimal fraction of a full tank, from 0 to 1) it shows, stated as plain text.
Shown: 0.25
